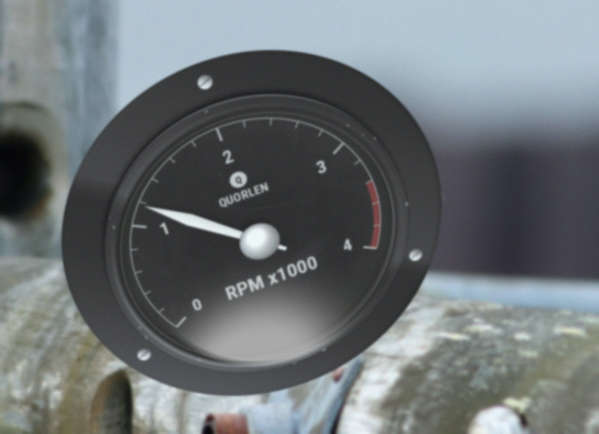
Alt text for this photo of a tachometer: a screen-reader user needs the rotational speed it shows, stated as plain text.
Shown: 1200 rpm
